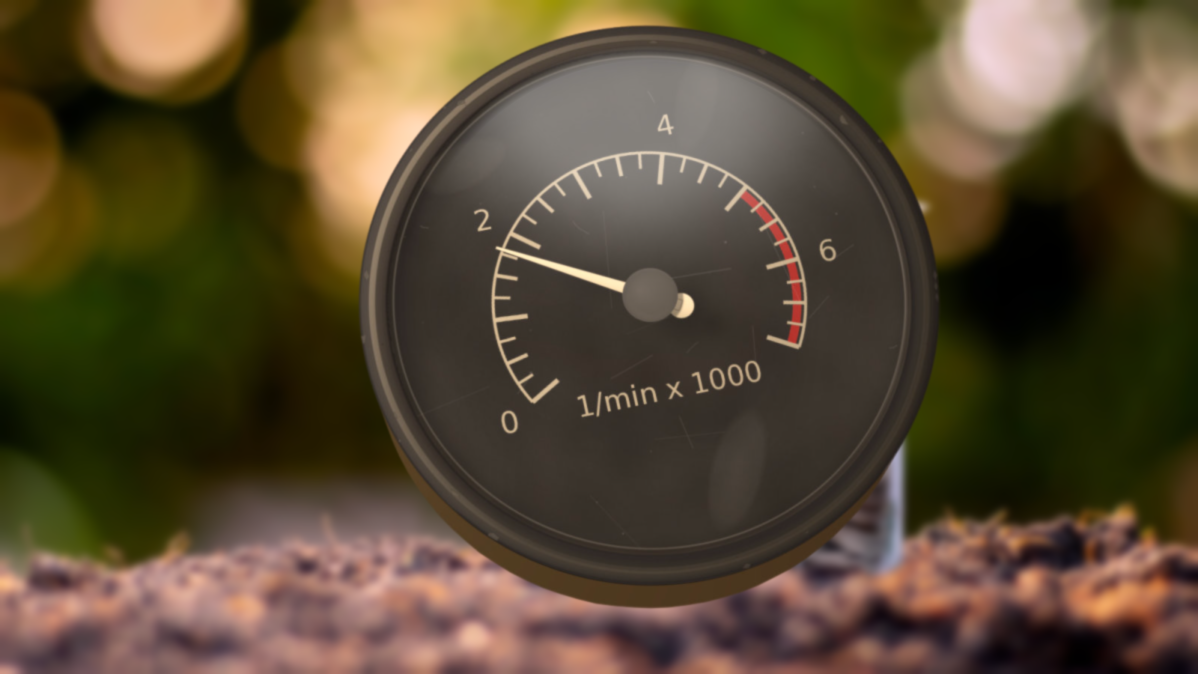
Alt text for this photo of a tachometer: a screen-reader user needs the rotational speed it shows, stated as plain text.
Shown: 1750 rpm
